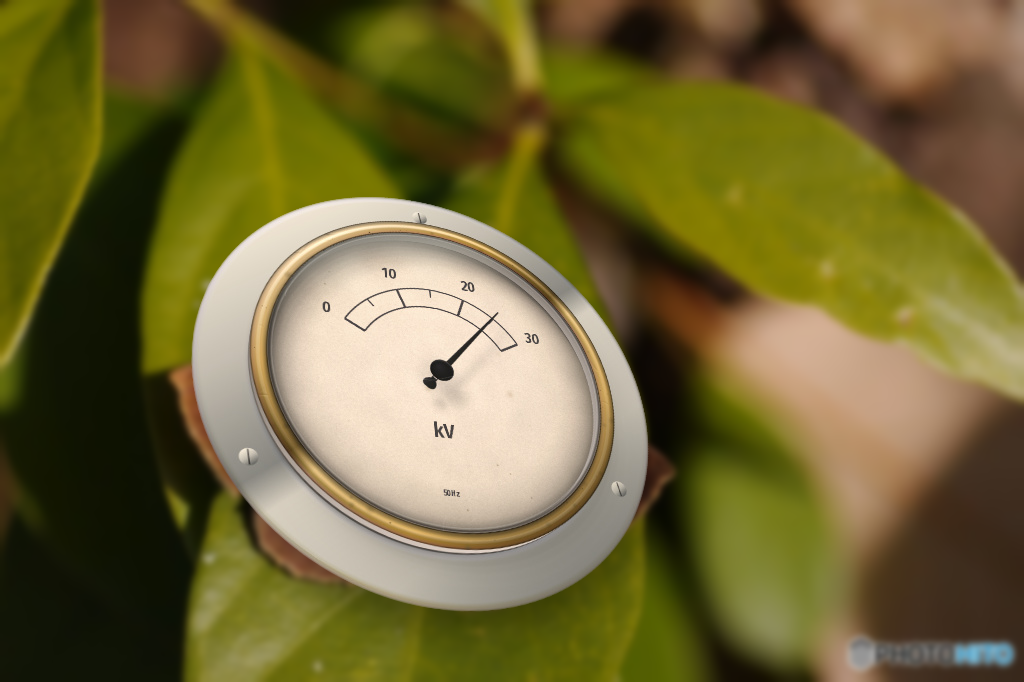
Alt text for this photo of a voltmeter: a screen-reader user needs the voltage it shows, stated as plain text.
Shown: 25 kV
